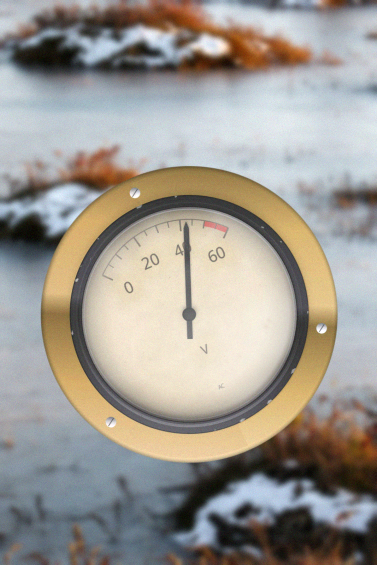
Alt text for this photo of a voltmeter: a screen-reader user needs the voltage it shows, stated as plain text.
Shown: 42.5 V
